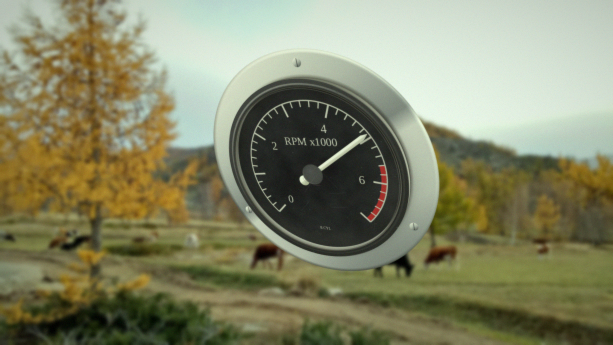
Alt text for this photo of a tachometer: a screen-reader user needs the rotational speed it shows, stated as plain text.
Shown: 4900 rpm
